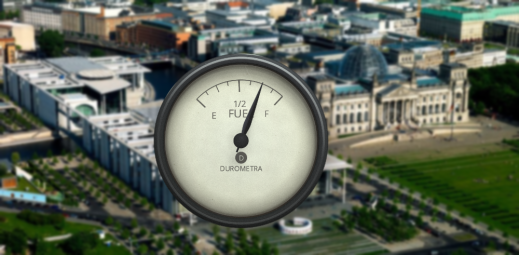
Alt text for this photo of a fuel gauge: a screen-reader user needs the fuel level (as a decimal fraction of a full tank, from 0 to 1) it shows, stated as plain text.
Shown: 0.75
